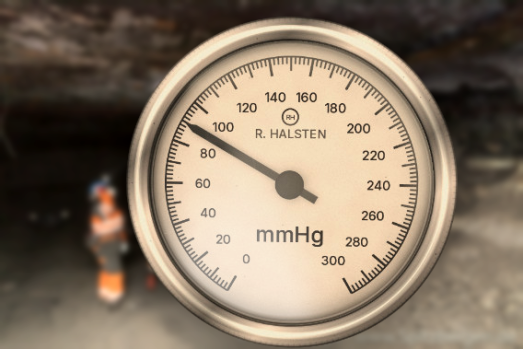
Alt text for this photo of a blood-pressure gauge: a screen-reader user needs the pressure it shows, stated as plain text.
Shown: 90 mmHg
